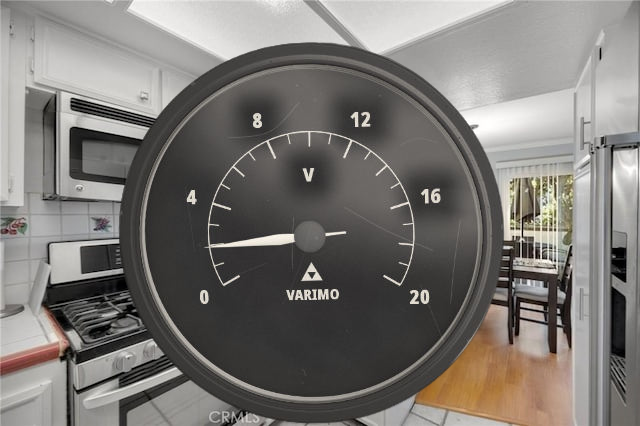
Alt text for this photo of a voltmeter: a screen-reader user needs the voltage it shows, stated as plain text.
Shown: 2 V
